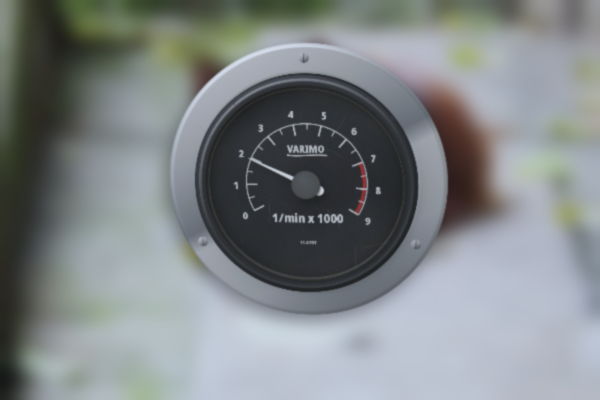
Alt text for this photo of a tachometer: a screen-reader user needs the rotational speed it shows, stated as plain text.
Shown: 2000 rpm
